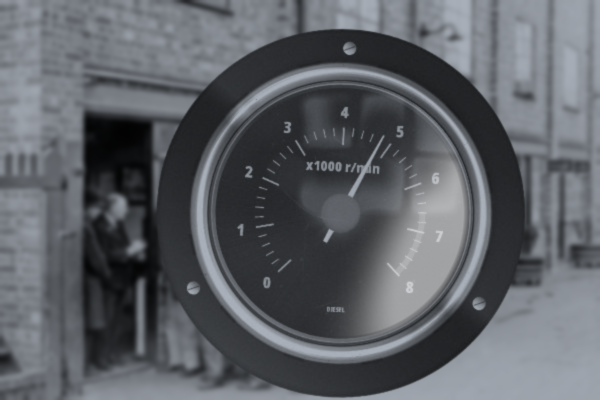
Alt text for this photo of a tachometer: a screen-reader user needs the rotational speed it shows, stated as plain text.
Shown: 4800 rpm
